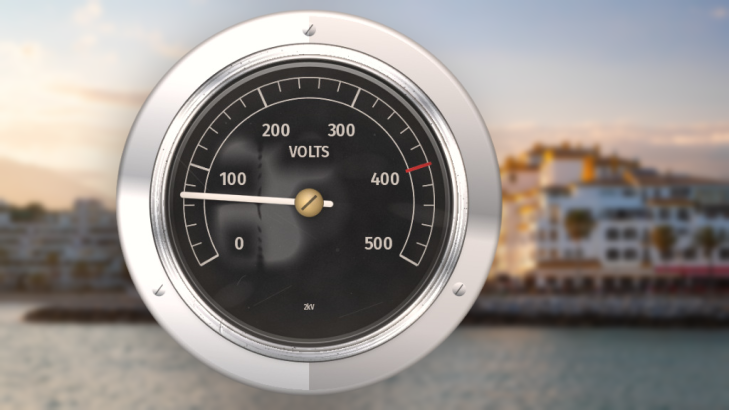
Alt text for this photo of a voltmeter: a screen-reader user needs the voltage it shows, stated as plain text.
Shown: 70 V
